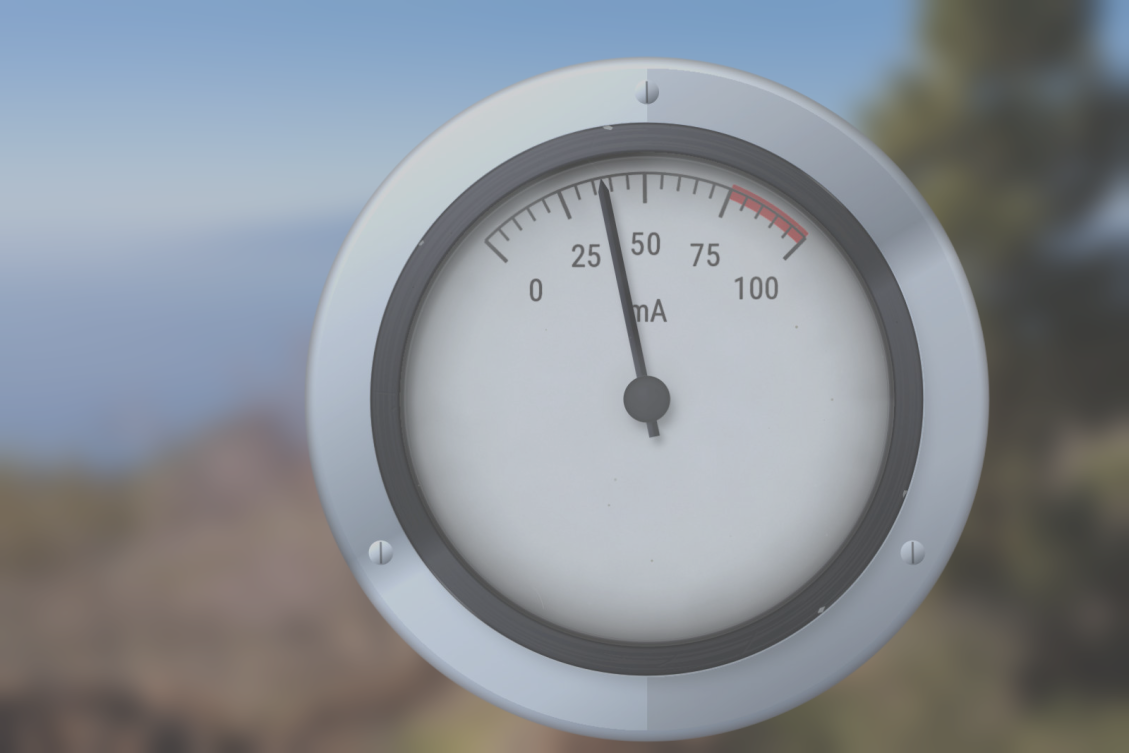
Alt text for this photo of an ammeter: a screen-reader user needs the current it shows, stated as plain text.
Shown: 37.5 mA
